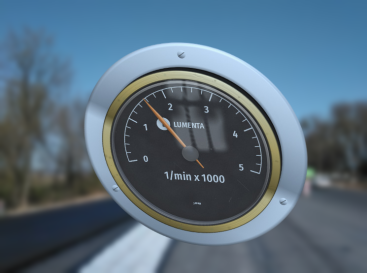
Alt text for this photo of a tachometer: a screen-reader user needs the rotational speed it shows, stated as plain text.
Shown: 1600 rpm
